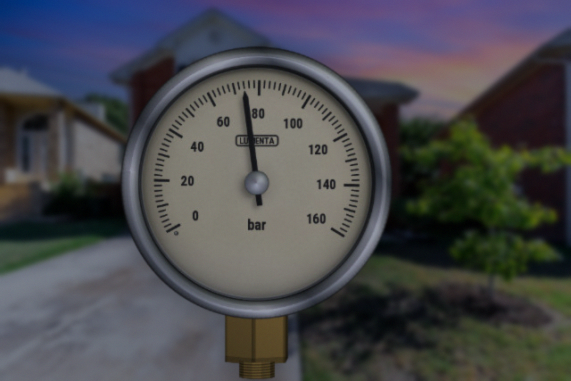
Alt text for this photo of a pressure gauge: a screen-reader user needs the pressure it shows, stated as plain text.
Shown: 74 bar
